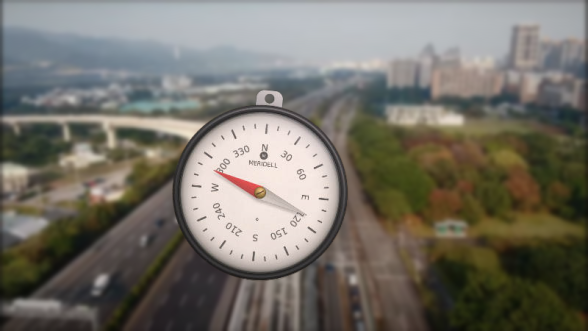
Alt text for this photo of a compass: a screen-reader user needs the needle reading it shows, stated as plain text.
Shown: 290 °
